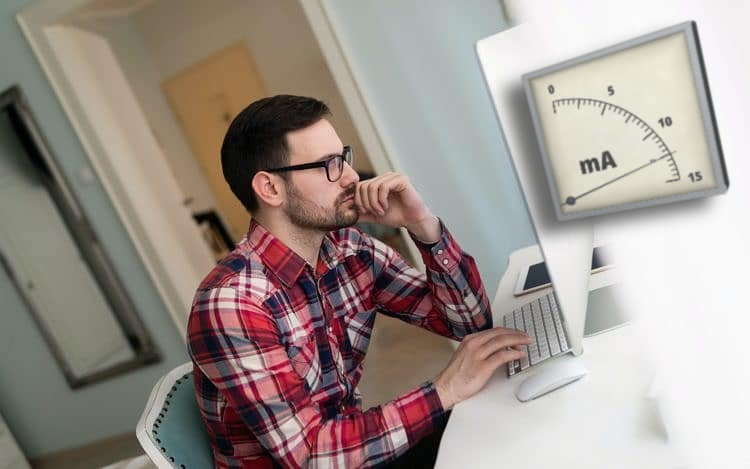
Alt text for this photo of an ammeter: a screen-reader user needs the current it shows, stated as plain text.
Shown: 12.5 mA
